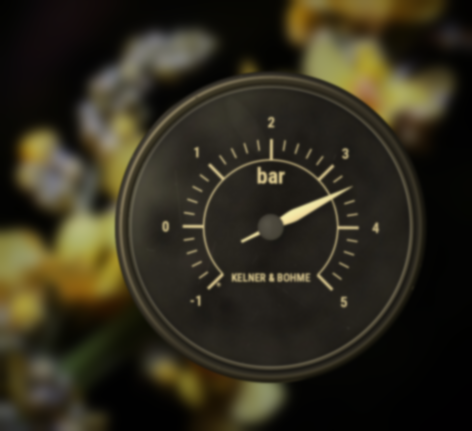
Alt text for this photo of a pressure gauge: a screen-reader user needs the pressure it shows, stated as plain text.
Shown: 3.4 bar
